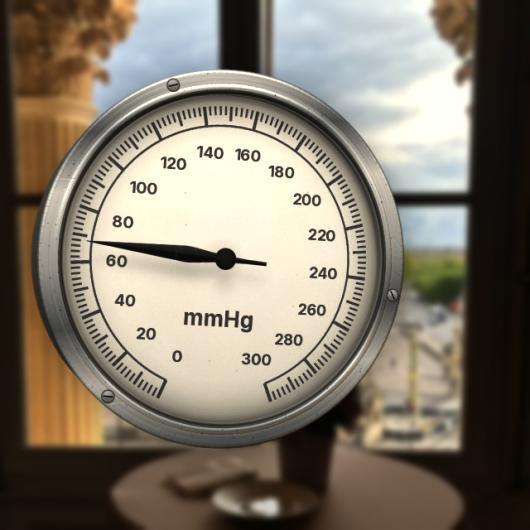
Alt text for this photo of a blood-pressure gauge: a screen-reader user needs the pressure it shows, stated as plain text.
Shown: 68 mmHg
